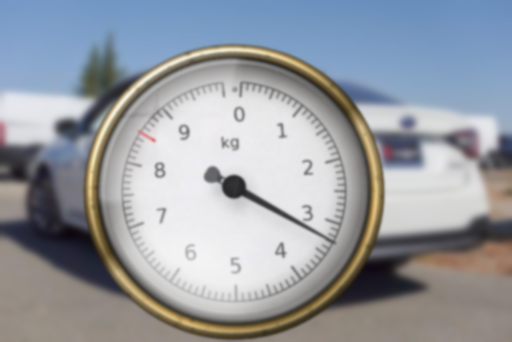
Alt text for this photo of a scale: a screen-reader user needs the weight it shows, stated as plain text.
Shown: 3.3 kg
